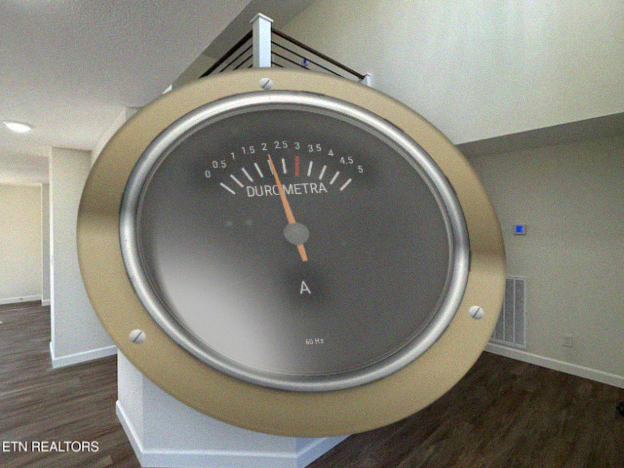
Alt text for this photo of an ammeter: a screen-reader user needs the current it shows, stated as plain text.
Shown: 2 A
